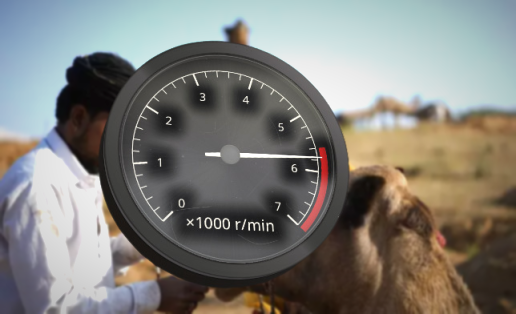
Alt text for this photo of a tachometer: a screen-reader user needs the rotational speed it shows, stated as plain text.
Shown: 5800 rpm
